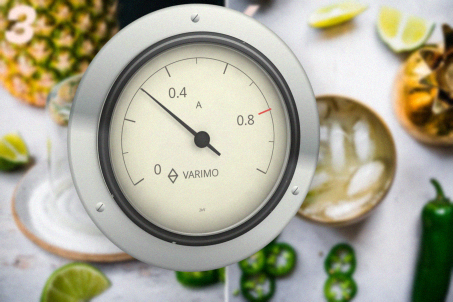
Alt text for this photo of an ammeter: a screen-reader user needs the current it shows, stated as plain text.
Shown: 0.3 A
